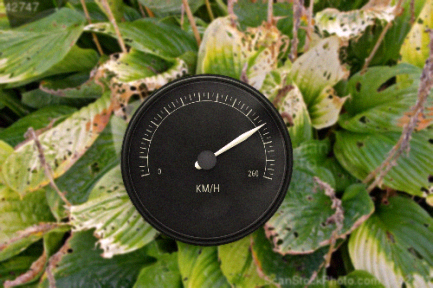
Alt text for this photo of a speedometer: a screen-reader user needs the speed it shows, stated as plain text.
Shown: 200 km/h
